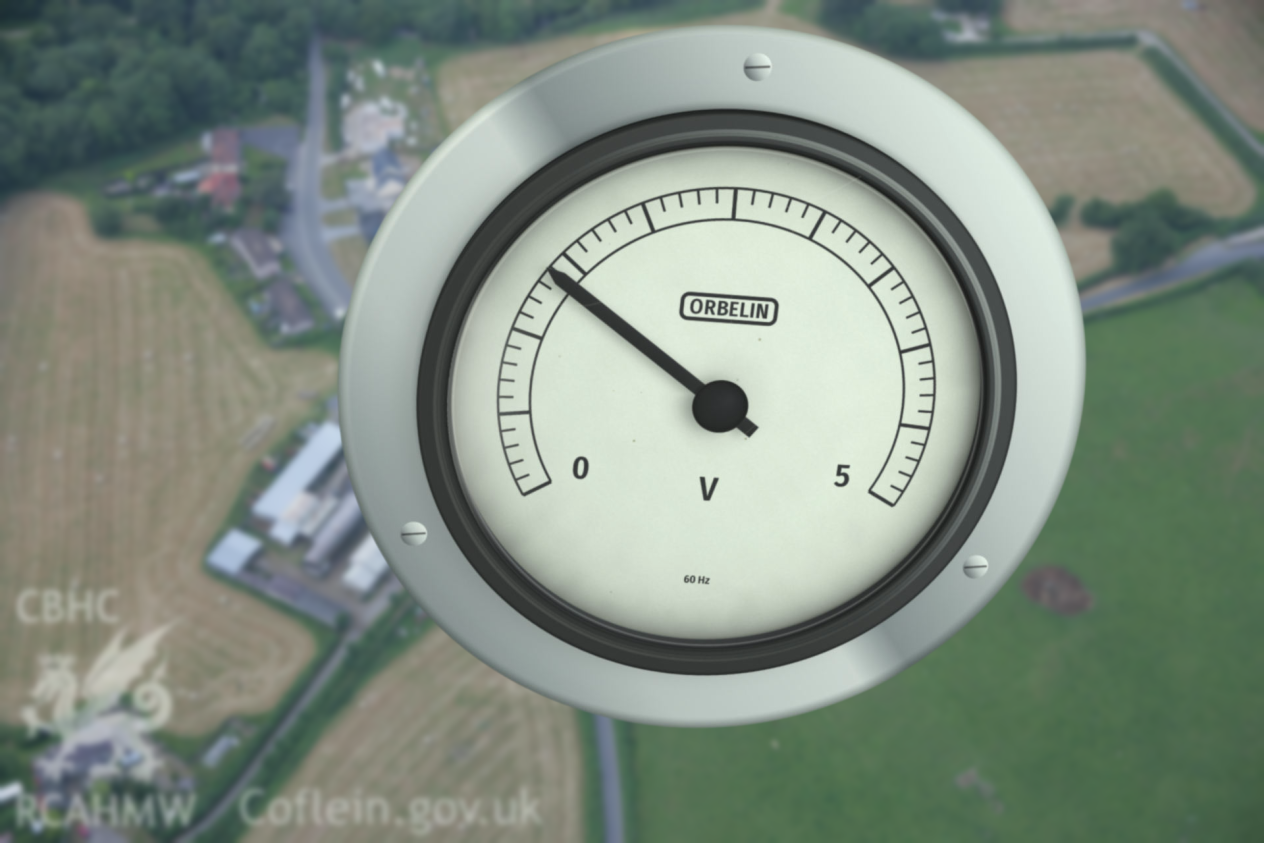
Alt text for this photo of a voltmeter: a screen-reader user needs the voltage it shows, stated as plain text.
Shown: 1.4 V
